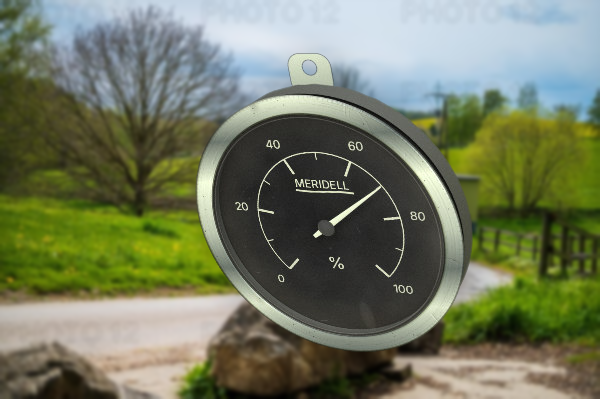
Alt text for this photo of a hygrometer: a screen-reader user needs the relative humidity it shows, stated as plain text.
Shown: 70 %
